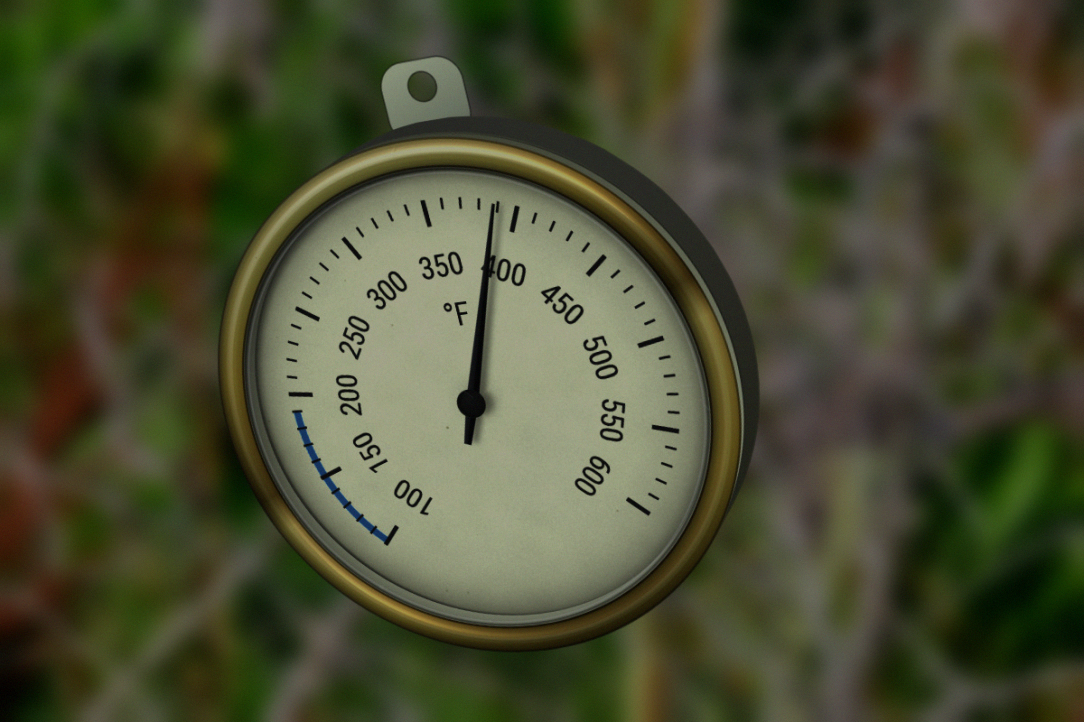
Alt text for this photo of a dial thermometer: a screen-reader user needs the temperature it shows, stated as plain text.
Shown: 390 °F
